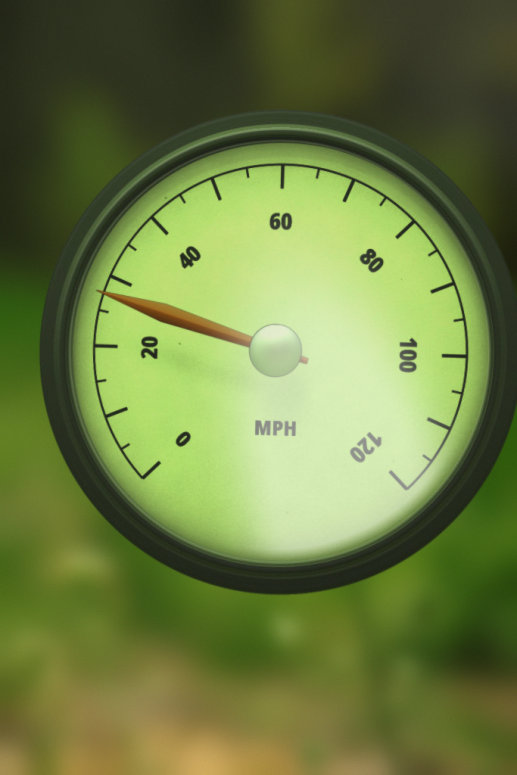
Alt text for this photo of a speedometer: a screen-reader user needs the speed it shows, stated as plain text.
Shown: 27.5 mph
